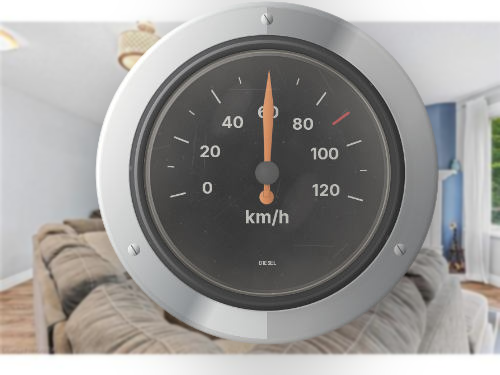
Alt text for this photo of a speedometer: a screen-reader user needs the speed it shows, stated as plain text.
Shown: 60 km/h
